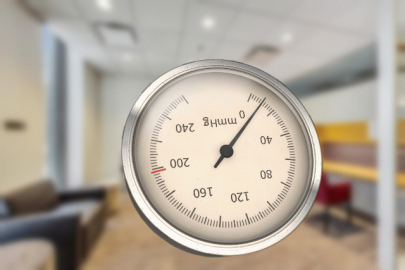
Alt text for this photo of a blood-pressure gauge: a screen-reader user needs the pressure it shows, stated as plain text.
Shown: 10 mmHg
